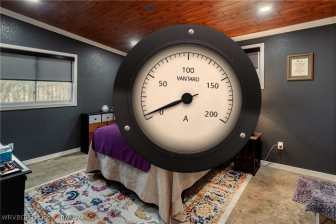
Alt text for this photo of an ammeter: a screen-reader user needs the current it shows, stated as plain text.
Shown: 5 A
